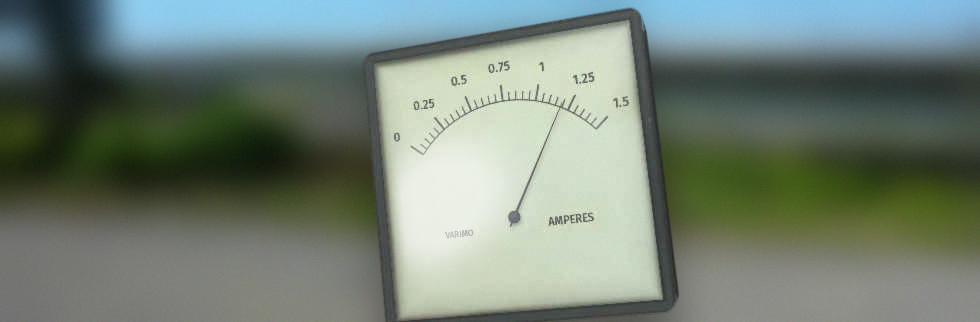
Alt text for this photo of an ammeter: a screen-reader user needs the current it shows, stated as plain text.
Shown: 1.2 A
